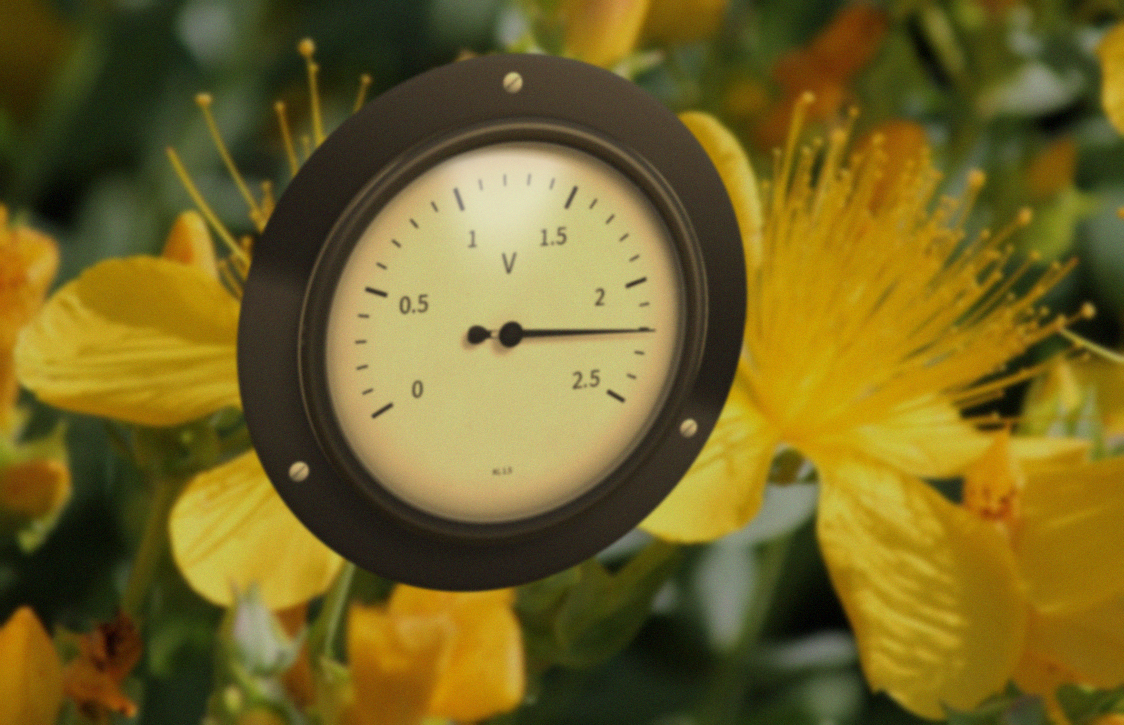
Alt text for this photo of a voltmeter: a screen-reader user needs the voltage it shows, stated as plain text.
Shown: 2.2 V
